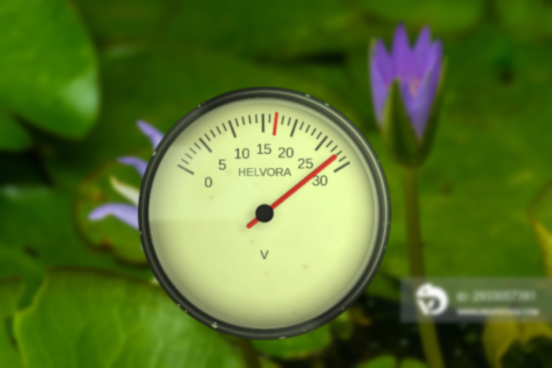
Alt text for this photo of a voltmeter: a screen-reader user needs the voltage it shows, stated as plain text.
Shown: 28 V
